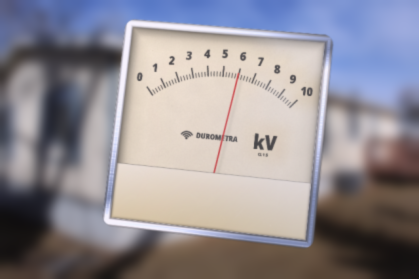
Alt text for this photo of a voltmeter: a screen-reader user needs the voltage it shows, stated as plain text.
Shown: 6 kV
